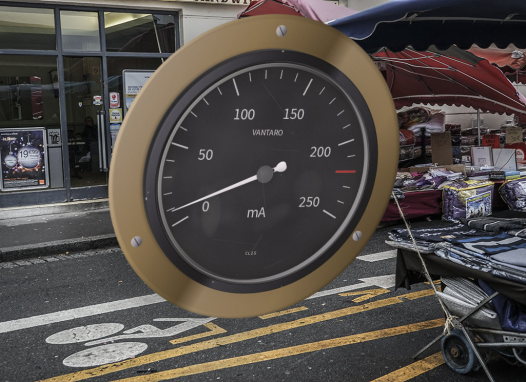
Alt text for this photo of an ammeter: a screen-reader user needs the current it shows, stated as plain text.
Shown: 10 mA
